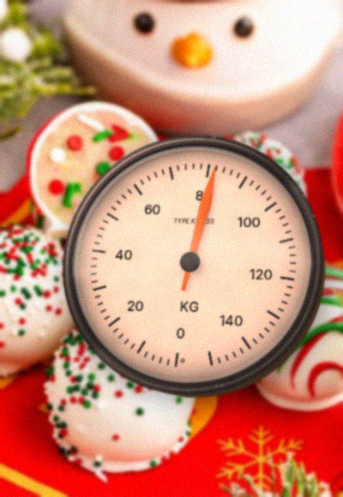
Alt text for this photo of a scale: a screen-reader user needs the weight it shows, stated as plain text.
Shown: 82 kg
